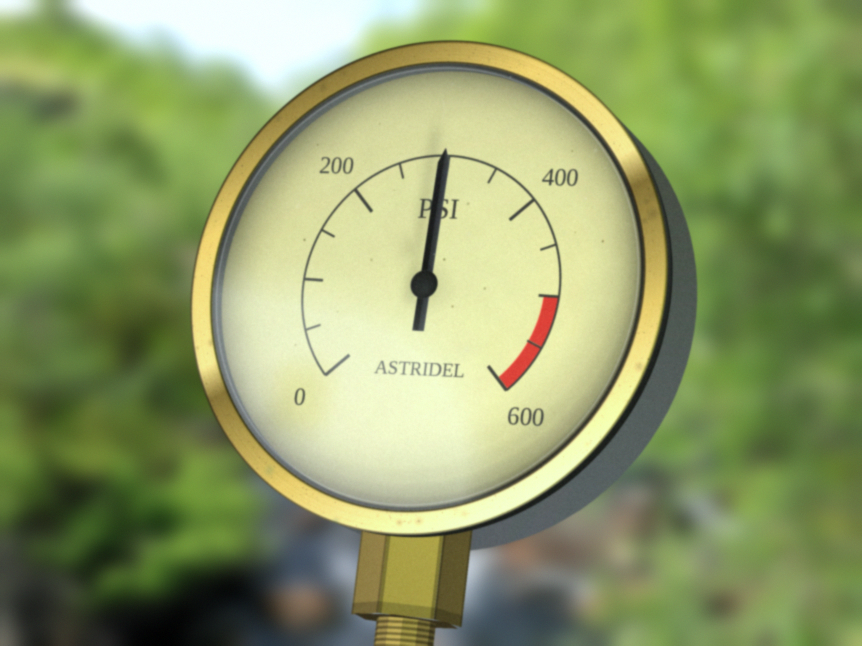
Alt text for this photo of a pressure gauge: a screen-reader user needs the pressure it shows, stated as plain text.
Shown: 300 psi
